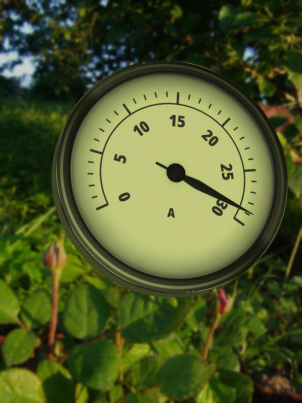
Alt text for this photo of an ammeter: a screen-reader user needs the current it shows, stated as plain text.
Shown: 29 A
